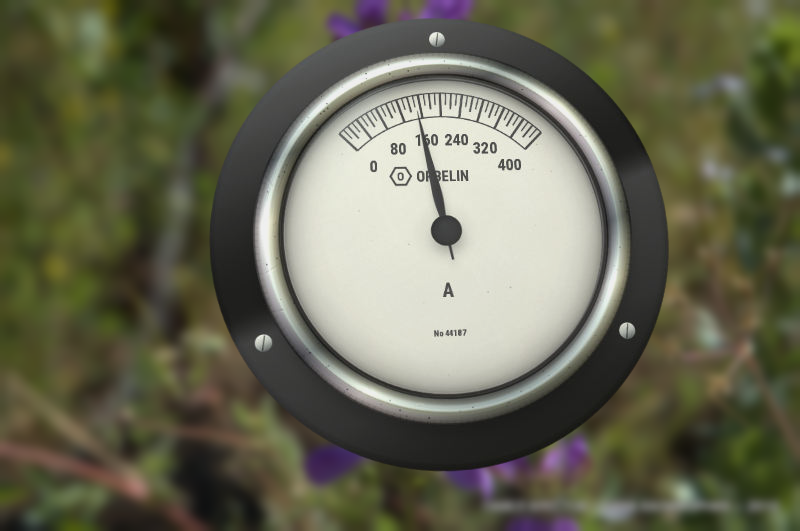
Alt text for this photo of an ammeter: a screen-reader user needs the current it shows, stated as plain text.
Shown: 150 A
